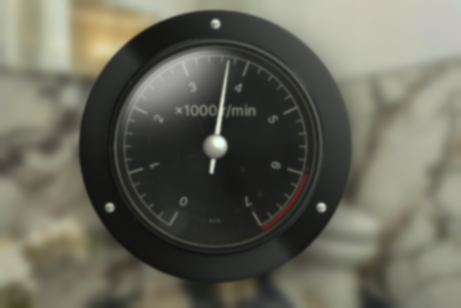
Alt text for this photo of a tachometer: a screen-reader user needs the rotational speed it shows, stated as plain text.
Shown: 3700 rpm
